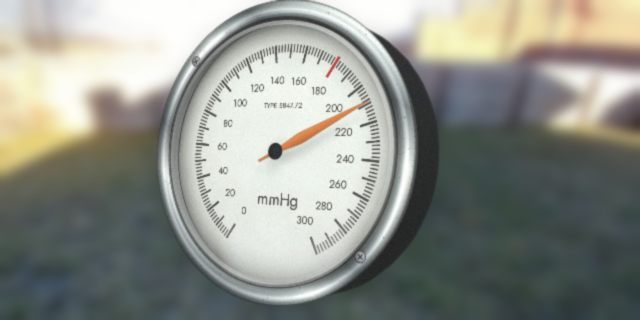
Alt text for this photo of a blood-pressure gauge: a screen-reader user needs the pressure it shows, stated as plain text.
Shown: 210 mmHg
